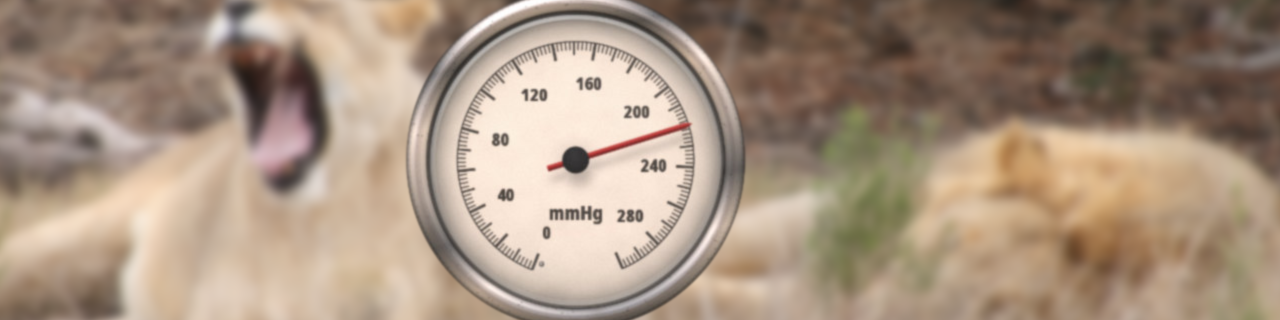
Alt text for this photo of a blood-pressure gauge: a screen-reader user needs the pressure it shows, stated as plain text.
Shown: 220 mmHg
